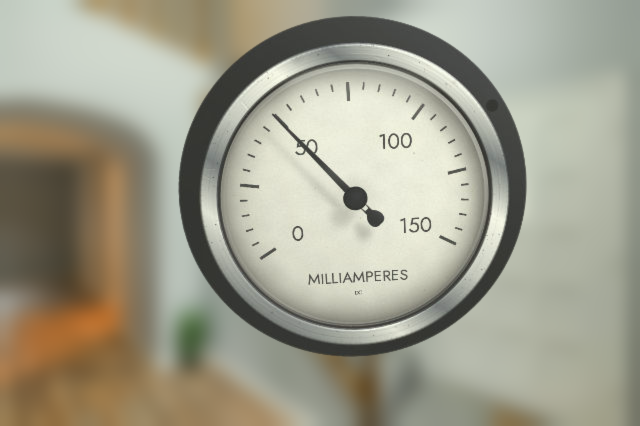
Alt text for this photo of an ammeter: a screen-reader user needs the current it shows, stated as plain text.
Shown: 50 mA
